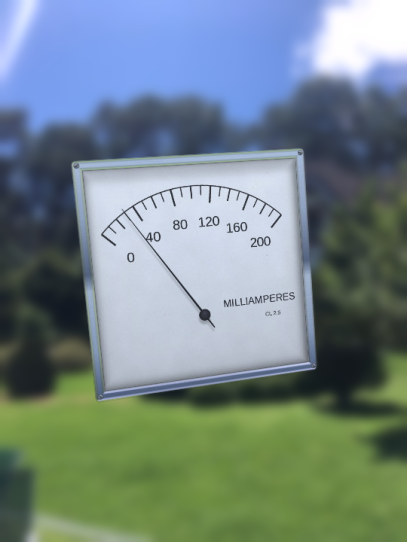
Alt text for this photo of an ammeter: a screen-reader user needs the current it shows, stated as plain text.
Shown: 30 mA
